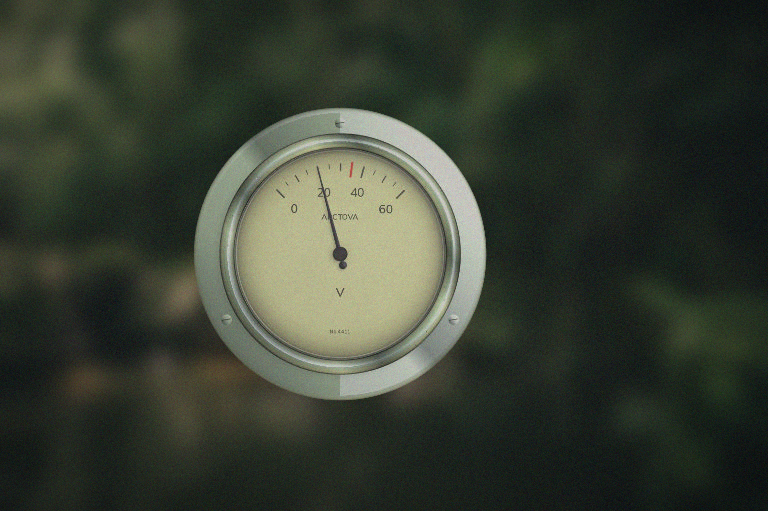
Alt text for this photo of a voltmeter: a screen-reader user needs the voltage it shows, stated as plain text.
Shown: 20 V
